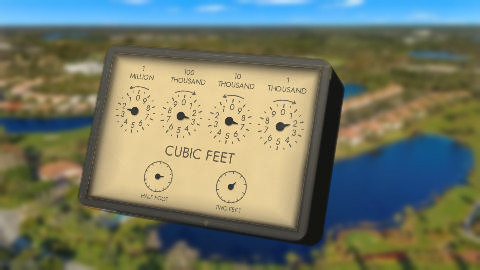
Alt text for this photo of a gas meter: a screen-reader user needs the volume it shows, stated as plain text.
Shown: 227200 ft³
